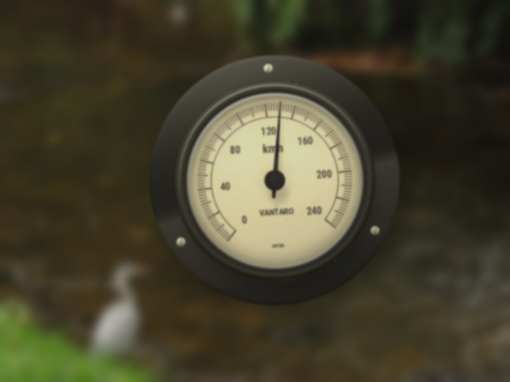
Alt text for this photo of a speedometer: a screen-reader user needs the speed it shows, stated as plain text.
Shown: 130 km/h
